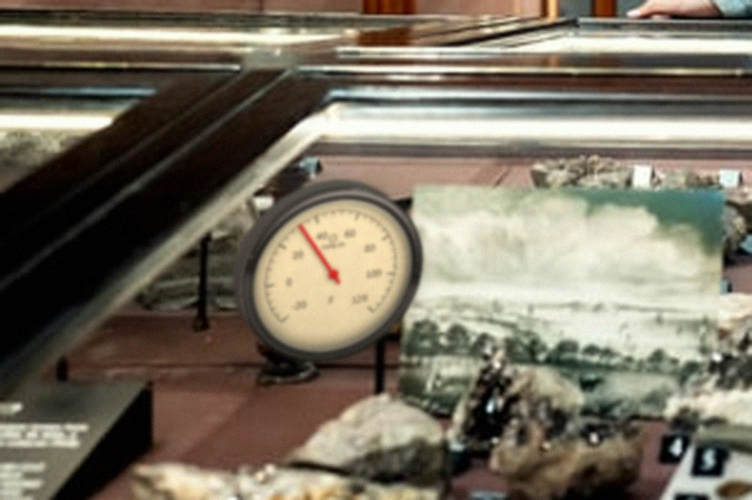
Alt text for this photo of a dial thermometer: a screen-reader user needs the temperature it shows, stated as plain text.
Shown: 32 °F
